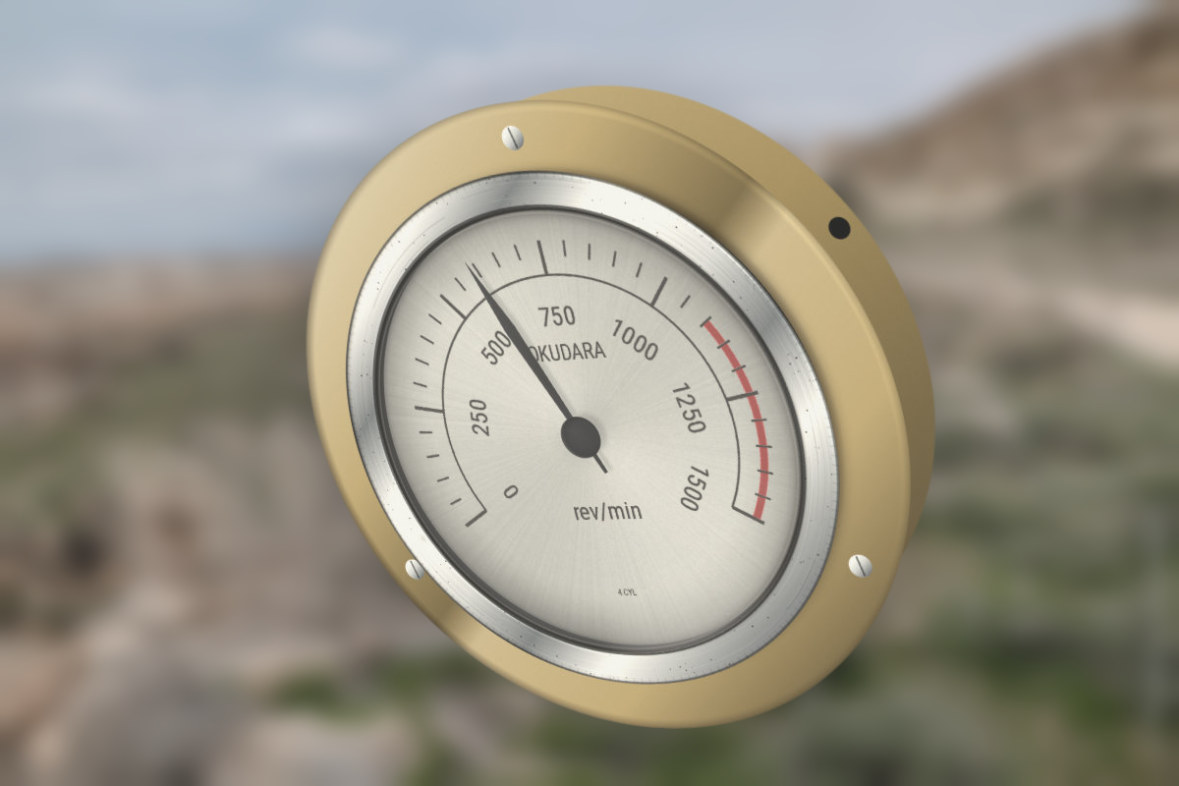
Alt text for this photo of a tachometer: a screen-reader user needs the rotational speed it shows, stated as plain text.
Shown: 600 rpm
